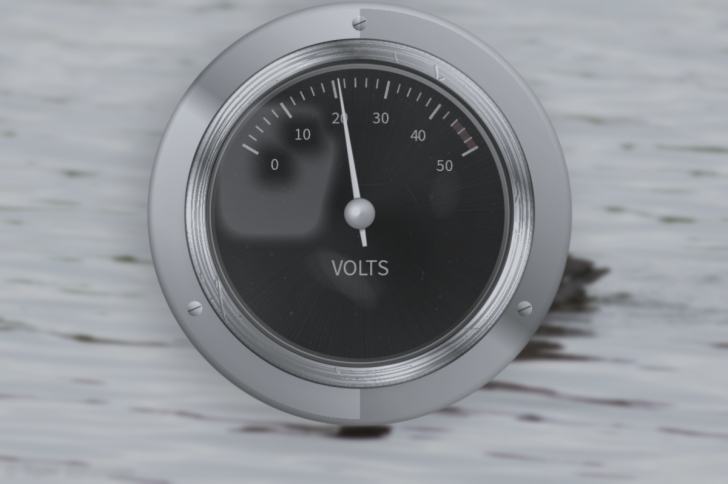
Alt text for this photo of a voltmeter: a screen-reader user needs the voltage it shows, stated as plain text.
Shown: 21 V
